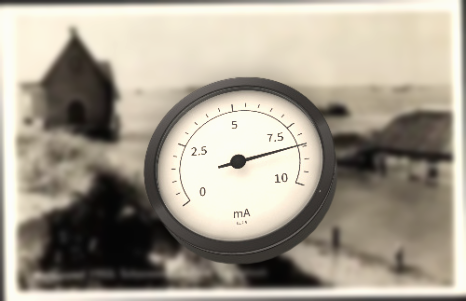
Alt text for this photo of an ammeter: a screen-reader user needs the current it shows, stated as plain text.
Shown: 8.5 mA
